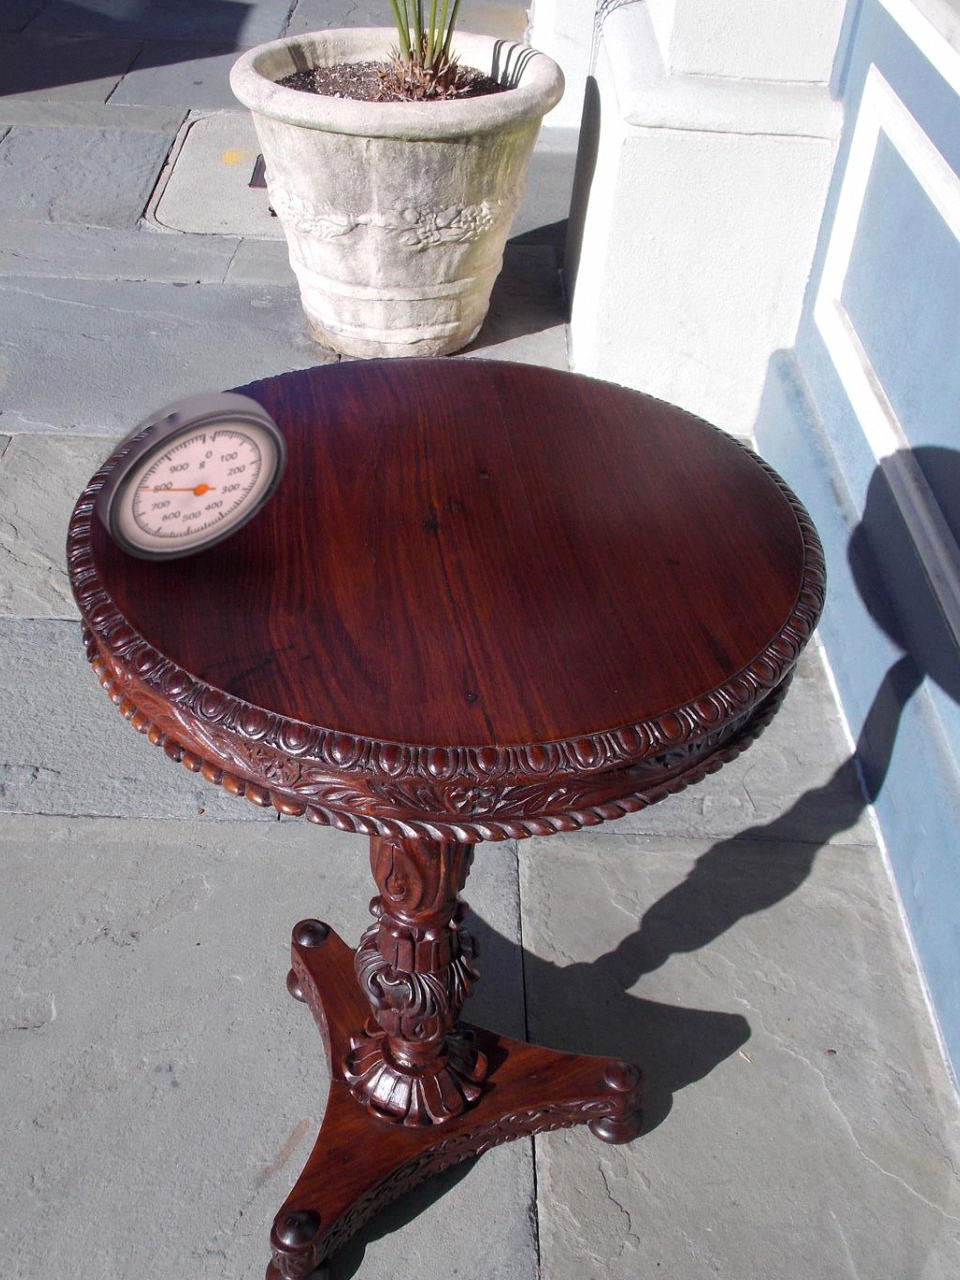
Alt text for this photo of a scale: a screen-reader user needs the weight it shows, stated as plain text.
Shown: 800 g
